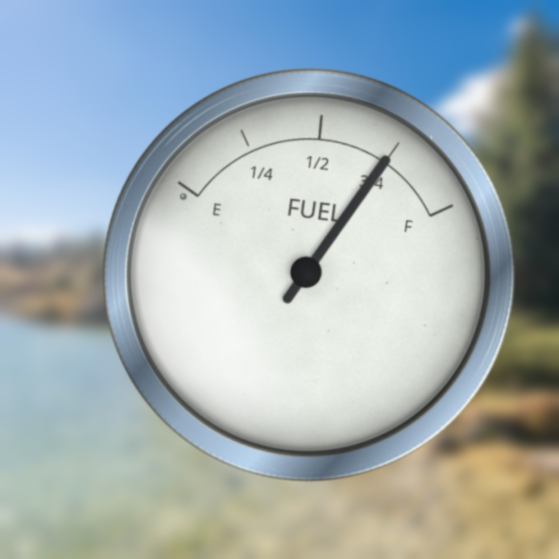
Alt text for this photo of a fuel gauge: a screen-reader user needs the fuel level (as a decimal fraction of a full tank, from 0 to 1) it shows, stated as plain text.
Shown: 0.75
